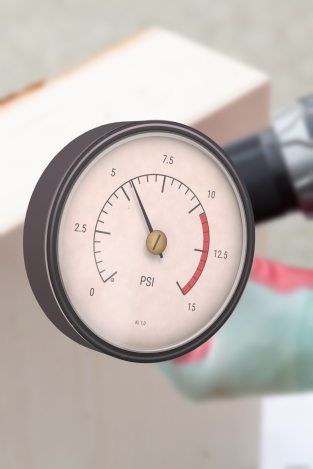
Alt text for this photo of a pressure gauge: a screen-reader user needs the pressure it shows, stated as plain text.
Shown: 5.5 psi
